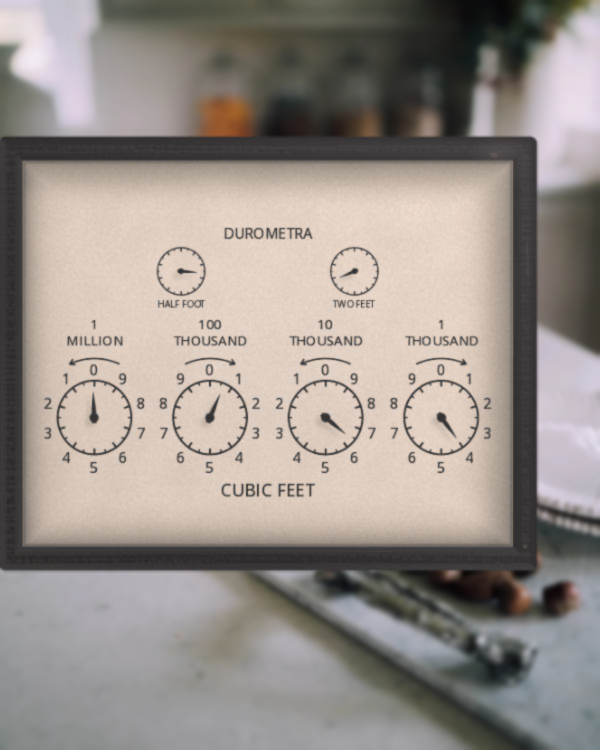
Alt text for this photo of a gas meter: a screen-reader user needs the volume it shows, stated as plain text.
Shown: 6400 ft³
